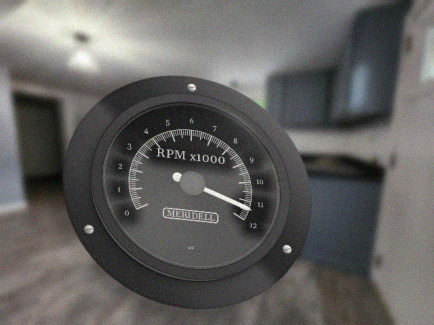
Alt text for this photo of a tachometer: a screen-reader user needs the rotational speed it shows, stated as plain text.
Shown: 11500 rpm
